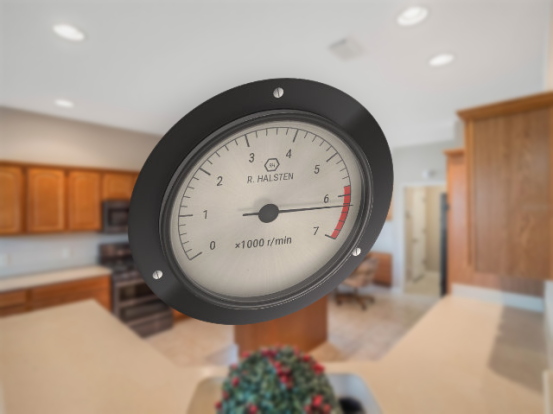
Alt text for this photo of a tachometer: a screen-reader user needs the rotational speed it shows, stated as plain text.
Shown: 6200 rpm
